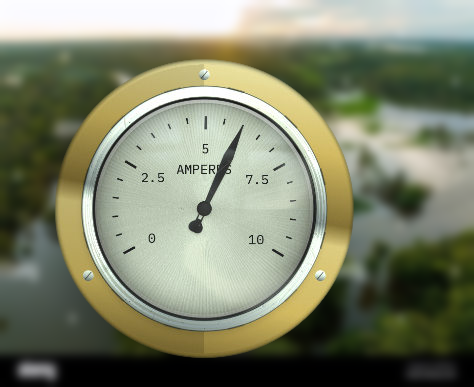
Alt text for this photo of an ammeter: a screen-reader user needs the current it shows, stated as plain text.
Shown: 6 A
